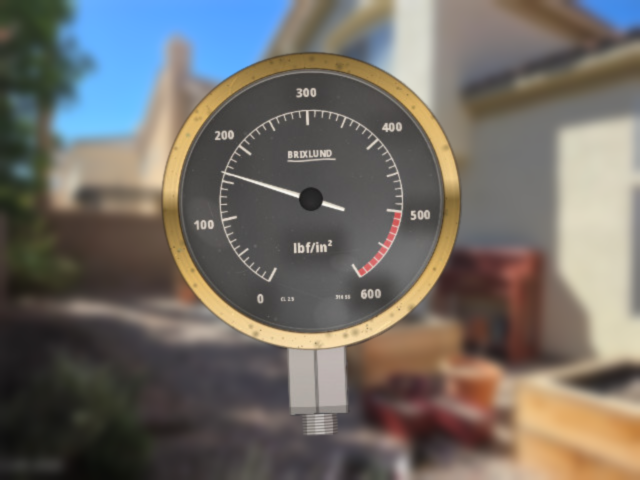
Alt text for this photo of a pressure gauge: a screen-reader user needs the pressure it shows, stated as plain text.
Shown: 160 psi
